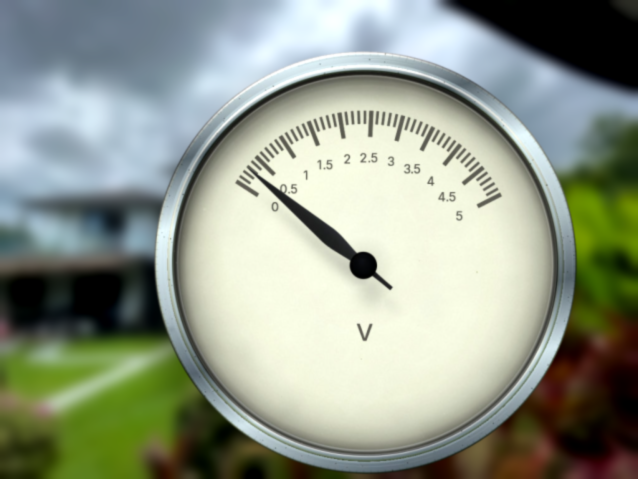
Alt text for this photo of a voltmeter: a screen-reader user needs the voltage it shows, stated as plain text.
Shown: 0.3 V
